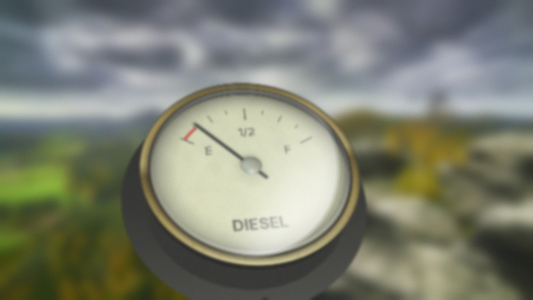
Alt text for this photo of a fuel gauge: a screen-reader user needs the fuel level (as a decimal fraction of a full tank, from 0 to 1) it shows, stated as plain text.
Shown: 0.125
